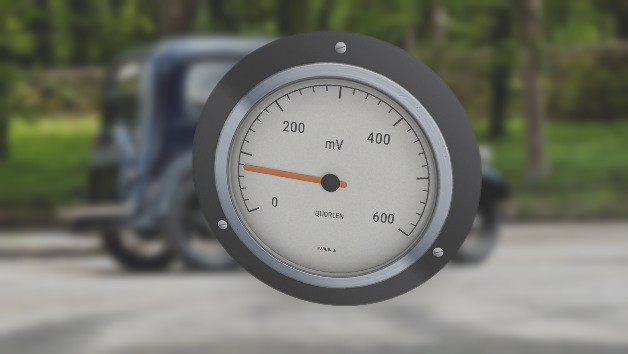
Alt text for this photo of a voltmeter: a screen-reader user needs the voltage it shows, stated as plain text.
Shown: 80 mV
